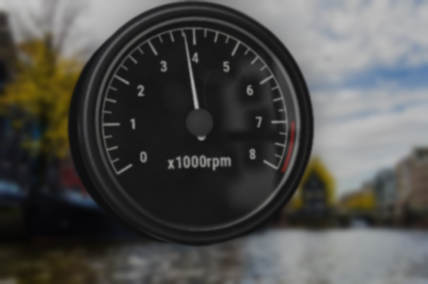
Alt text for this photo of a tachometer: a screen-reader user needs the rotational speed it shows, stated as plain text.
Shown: 3750 rpm
